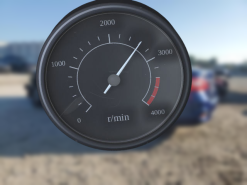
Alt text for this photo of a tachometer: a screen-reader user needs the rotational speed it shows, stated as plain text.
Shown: 2600 rpm
